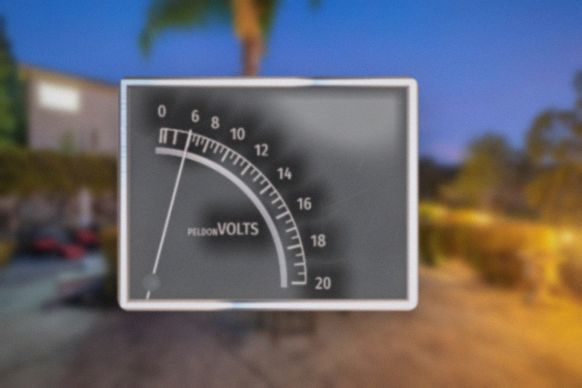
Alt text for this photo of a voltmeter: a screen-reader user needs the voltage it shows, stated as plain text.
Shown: 6 V
